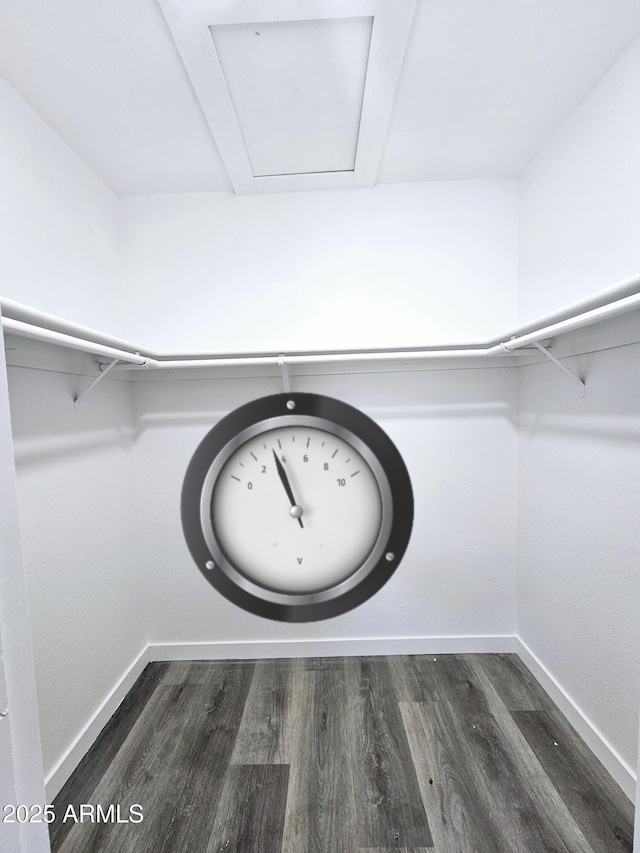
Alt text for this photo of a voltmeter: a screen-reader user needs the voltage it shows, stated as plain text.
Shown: 3.5 V
